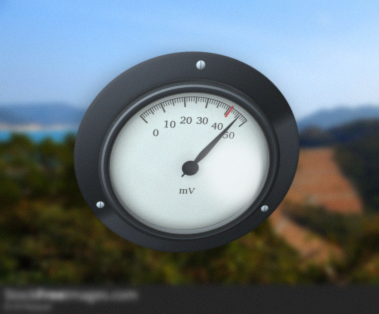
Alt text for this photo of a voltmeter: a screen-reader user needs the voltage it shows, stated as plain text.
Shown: 45 mV
